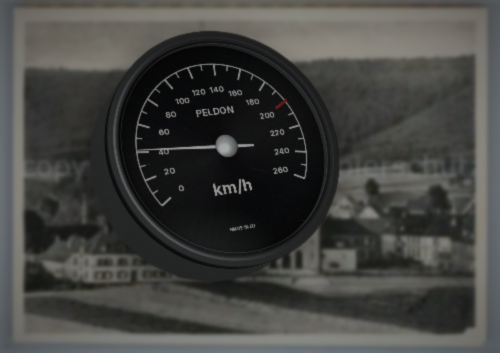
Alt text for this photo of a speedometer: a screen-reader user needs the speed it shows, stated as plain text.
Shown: 40 km/h
